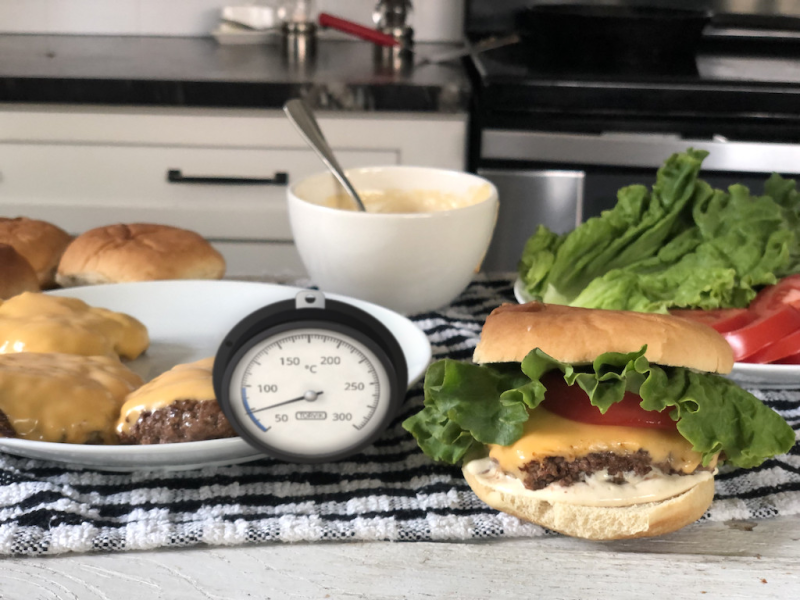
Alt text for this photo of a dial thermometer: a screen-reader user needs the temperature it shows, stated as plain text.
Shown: 75 °C
